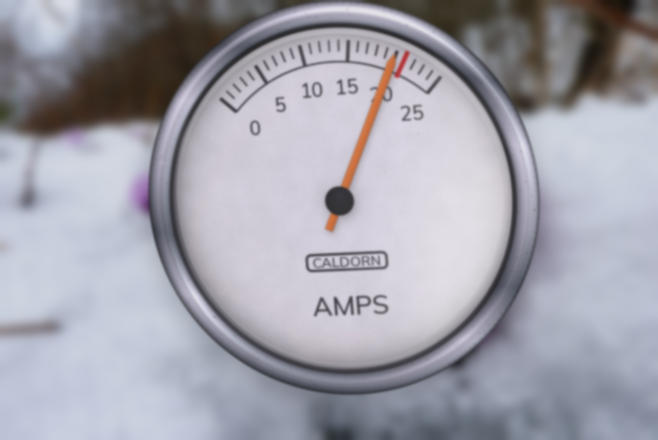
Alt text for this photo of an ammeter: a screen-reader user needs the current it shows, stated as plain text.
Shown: 20 A
